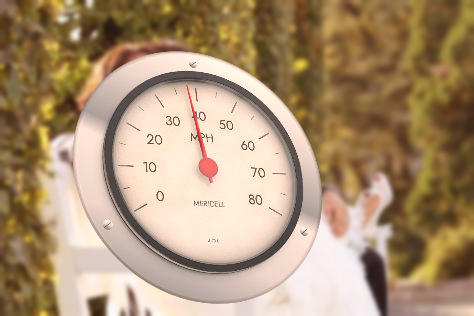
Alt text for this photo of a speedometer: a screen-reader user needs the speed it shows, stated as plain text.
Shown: 37.5 mph
